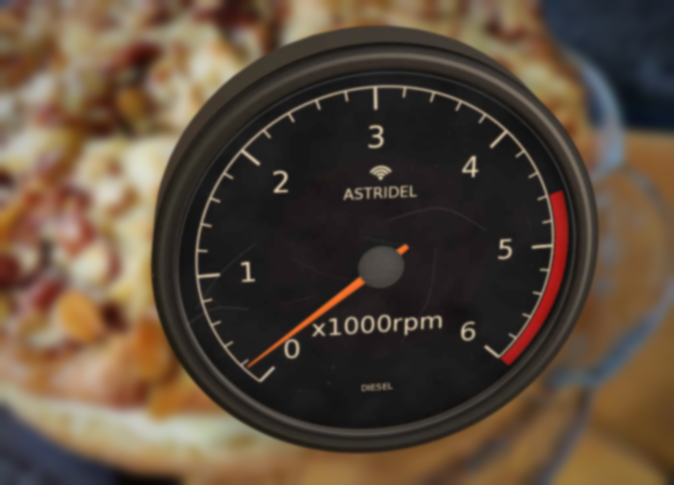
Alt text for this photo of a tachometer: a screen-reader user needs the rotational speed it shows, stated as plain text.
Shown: 200 rpm
